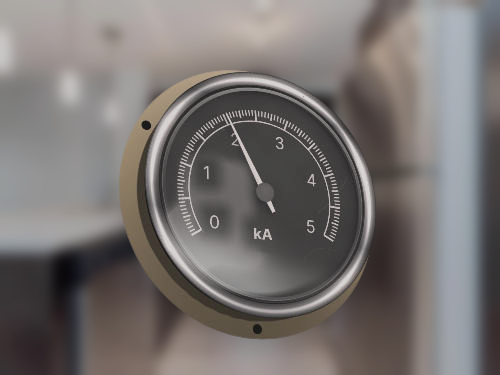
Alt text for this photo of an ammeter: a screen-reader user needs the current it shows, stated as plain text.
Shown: 2 kA
